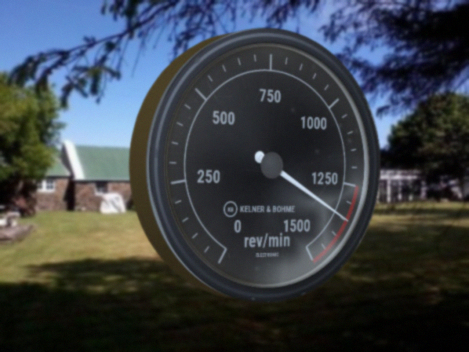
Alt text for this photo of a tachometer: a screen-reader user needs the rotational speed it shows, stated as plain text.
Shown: 1350 rpm
